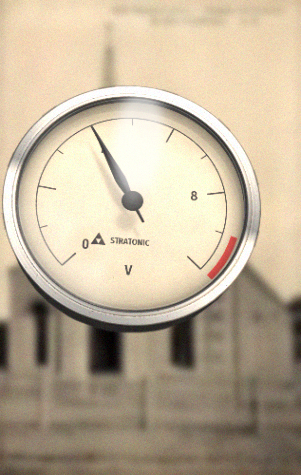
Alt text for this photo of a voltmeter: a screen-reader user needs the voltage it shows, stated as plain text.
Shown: 4 V
